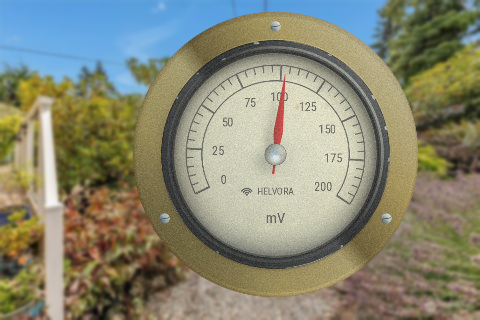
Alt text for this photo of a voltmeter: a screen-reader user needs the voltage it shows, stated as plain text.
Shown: 102.5 mV
